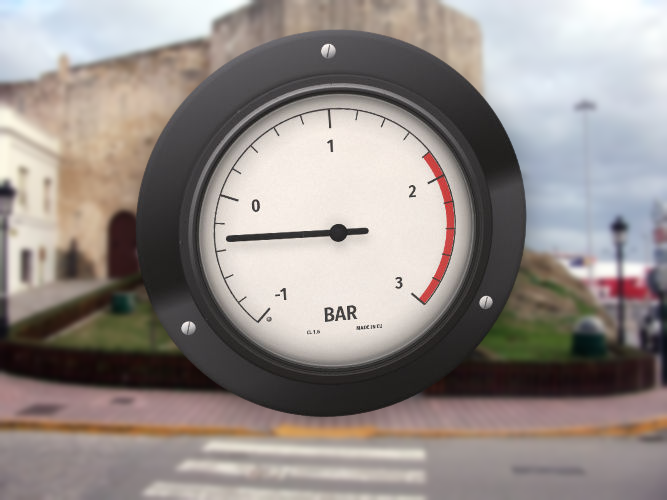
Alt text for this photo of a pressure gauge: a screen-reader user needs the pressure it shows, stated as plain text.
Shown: -0.3 bar
